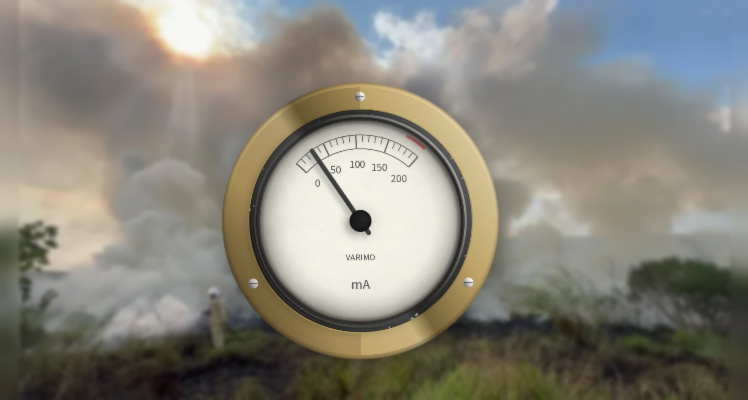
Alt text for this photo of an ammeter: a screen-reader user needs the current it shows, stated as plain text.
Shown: 30 mA
